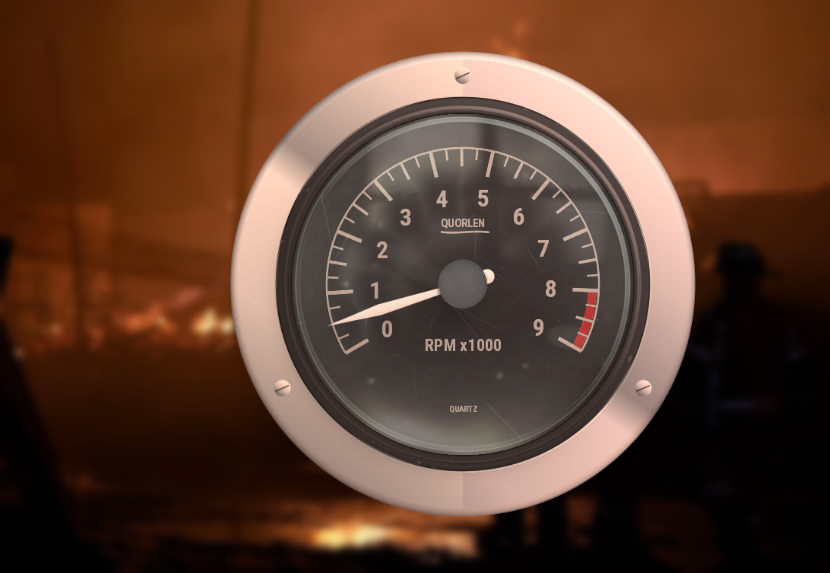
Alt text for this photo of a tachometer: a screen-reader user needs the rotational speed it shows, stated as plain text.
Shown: 500 rpm
